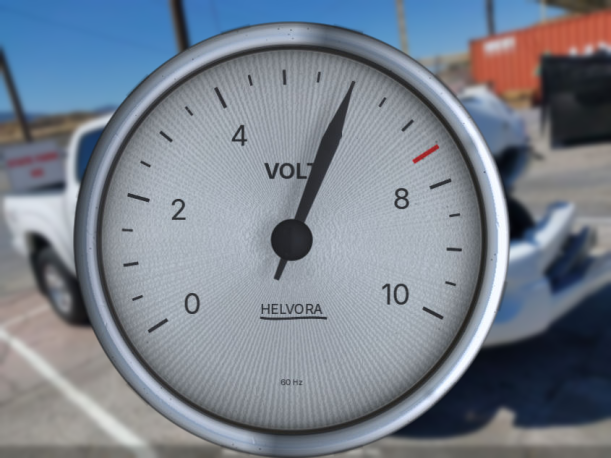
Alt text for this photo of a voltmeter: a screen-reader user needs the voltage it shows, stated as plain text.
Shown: 6 V
